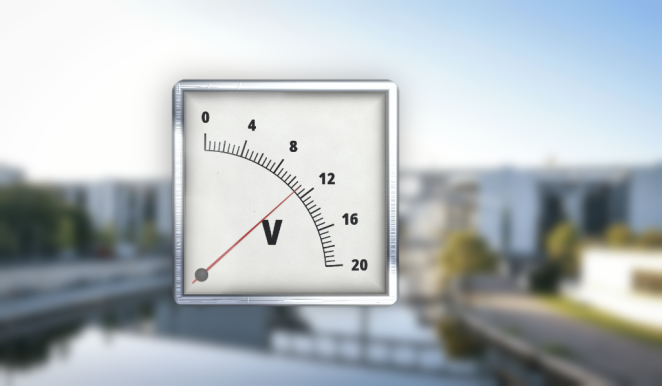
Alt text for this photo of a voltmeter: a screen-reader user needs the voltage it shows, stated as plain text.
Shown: 11 V
